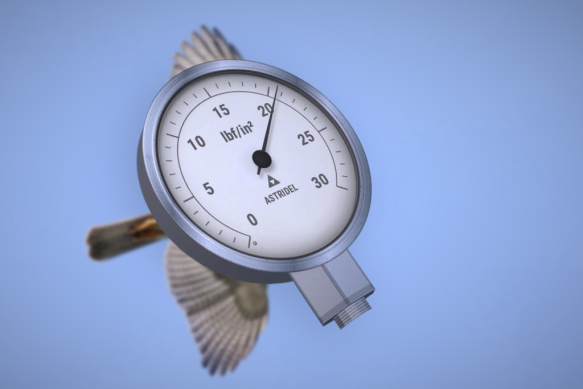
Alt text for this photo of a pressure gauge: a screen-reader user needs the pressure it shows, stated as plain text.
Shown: 20.5 psi
